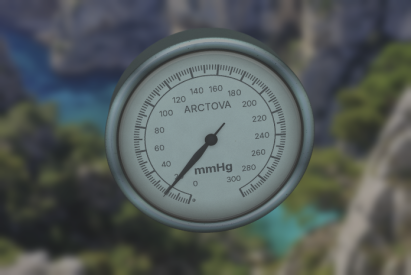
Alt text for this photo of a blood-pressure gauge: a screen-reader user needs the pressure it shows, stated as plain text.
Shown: 20 mmHg
